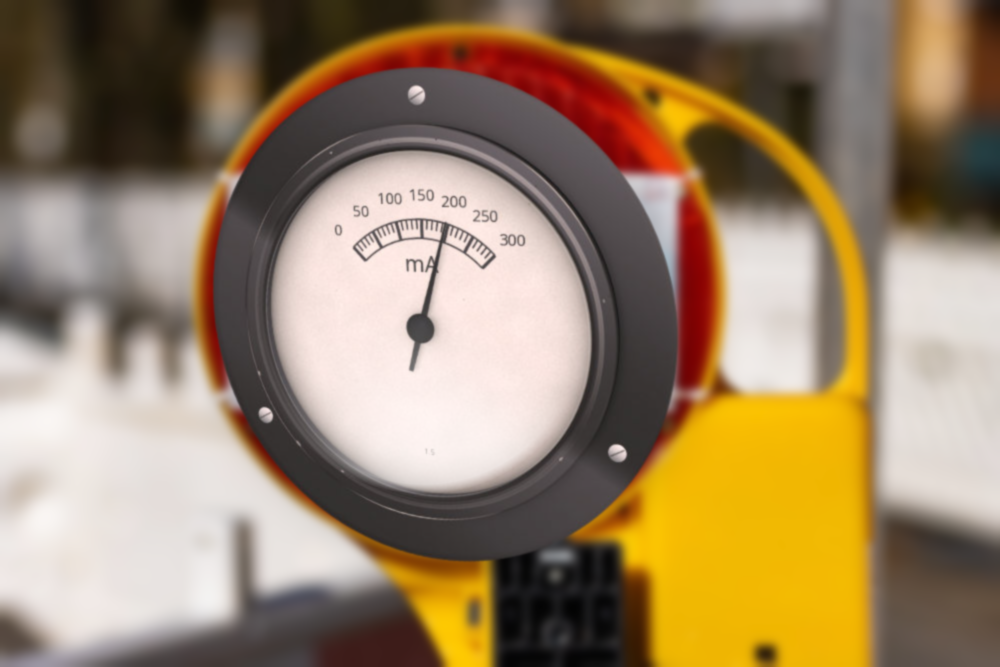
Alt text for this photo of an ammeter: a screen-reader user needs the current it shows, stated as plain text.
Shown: 200 mA
